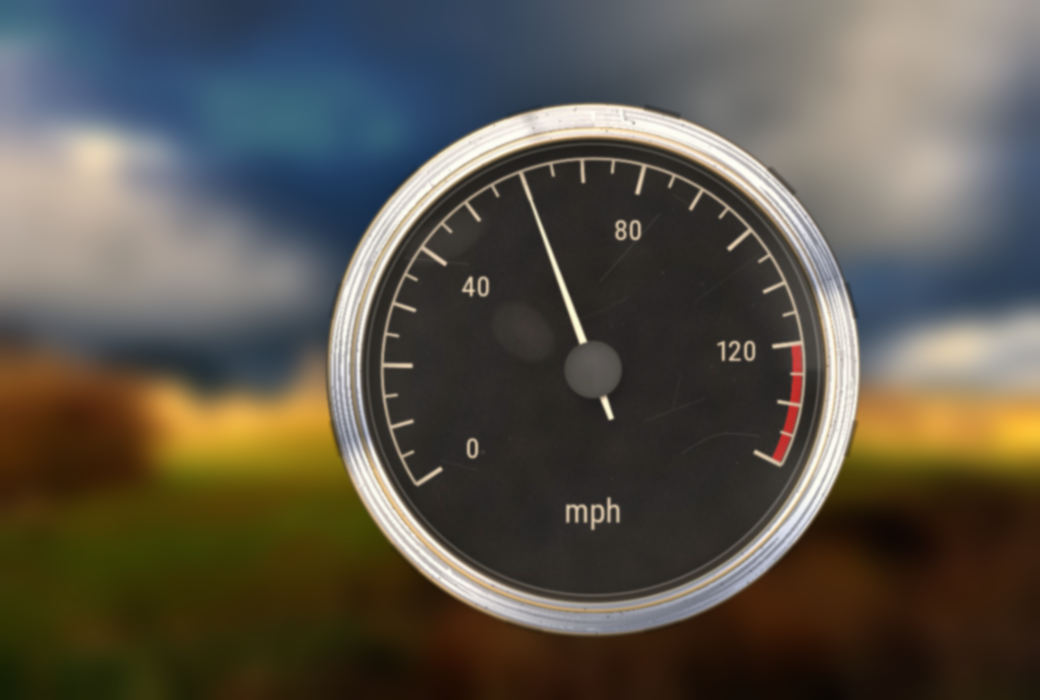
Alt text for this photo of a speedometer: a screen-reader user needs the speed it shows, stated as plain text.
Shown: 60 mph
